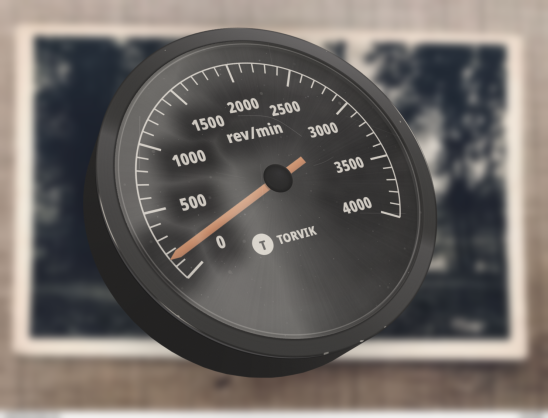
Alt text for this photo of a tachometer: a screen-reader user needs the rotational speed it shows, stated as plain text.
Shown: 150 rpm
